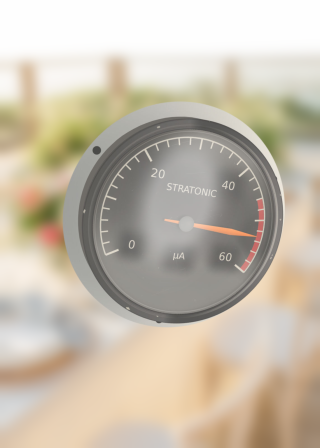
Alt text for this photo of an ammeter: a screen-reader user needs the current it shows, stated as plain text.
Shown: 53 µA
